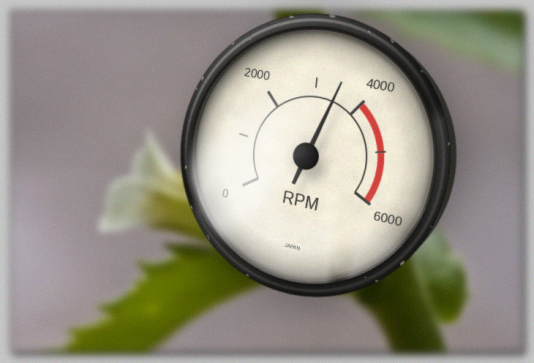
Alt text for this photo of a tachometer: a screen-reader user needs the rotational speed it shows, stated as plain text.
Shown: 3500 rpm
